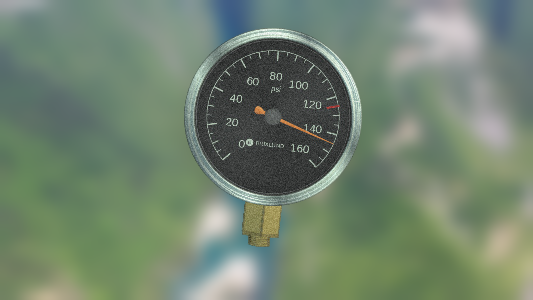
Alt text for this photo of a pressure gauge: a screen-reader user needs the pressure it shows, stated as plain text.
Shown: 145 psi
